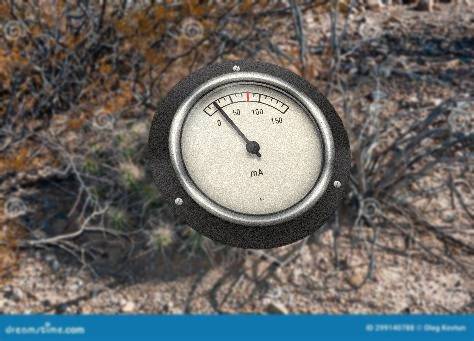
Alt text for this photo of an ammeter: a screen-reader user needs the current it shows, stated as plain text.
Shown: 20 mA
